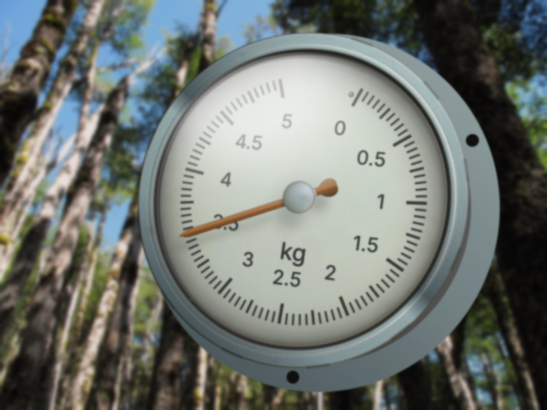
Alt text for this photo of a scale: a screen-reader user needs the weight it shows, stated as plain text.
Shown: 3.5 kg
